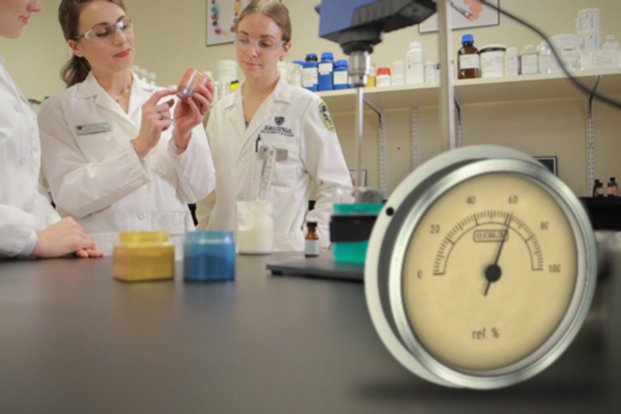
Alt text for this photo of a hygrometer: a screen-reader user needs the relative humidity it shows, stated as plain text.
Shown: 60 %
